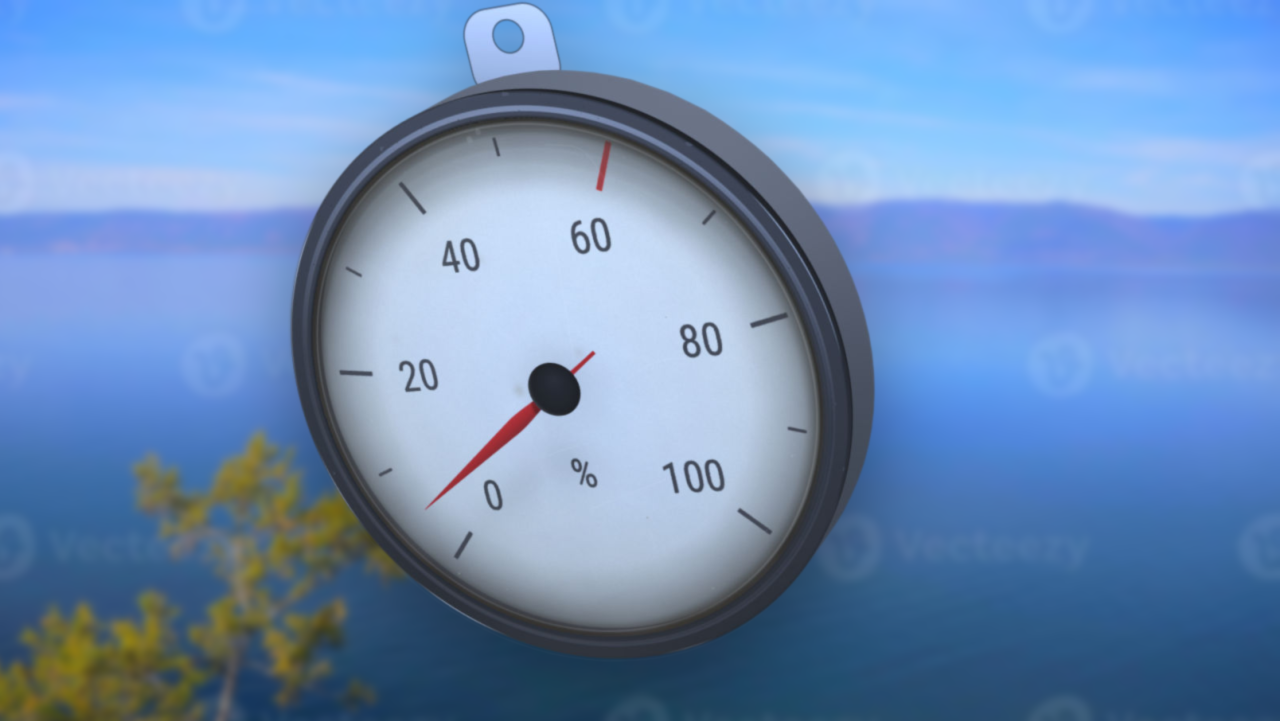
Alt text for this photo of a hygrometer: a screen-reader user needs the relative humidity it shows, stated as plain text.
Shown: 5 %
